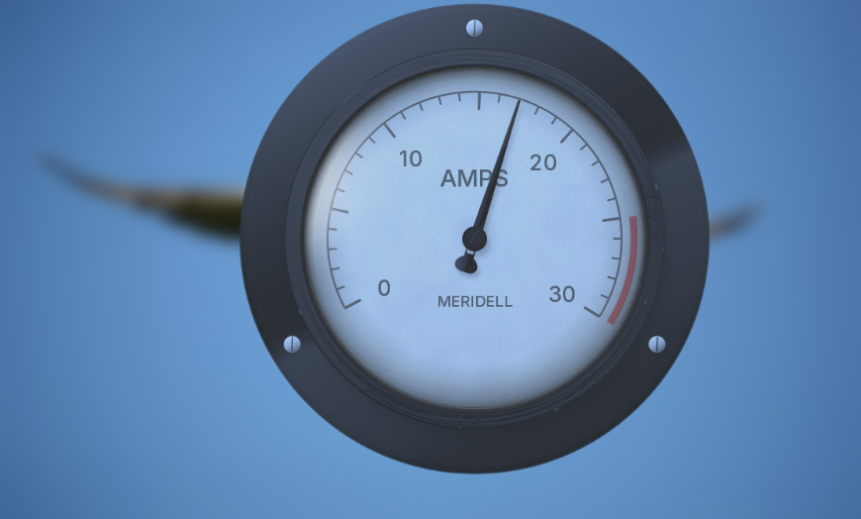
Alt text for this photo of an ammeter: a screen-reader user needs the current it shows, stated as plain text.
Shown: 17 A
